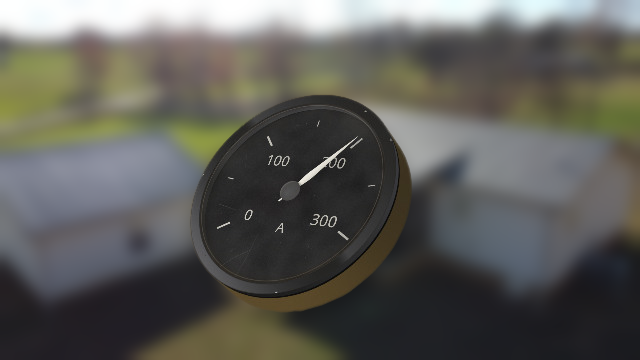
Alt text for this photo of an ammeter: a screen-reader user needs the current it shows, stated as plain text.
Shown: 200 A
